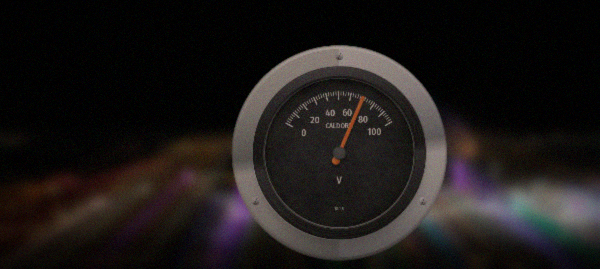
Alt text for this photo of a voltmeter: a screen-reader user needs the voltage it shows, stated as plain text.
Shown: 70 V
